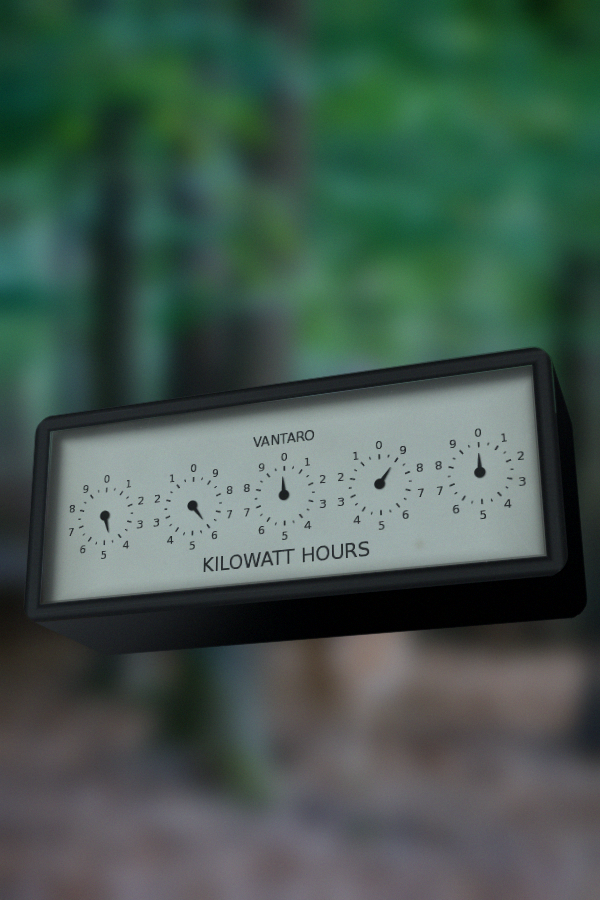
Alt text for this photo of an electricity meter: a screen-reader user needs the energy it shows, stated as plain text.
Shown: 45990 kWh
